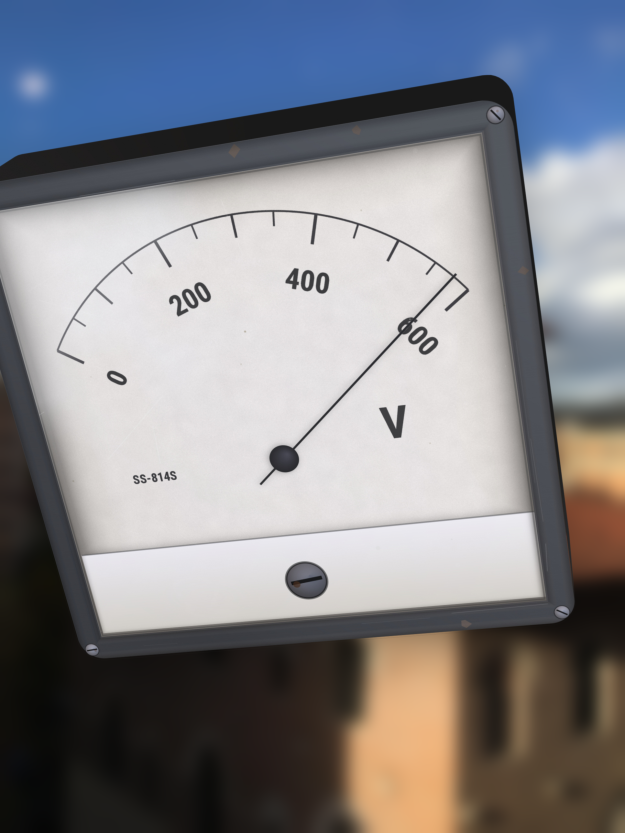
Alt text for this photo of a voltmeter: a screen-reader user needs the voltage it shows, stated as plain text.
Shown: 575 V
